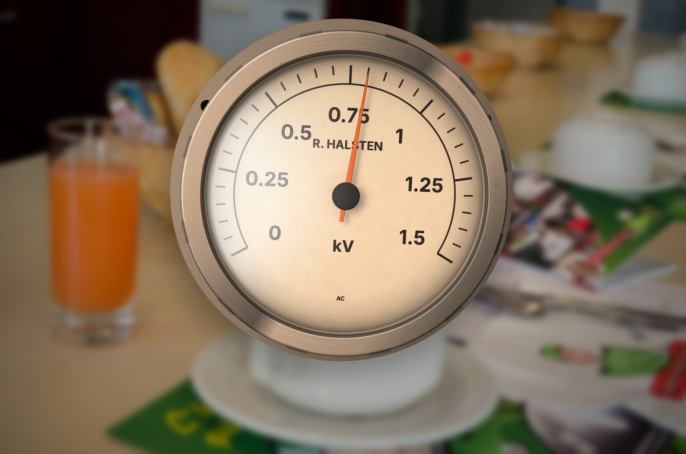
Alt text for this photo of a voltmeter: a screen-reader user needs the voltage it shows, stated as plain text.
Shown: 0.8 kV
